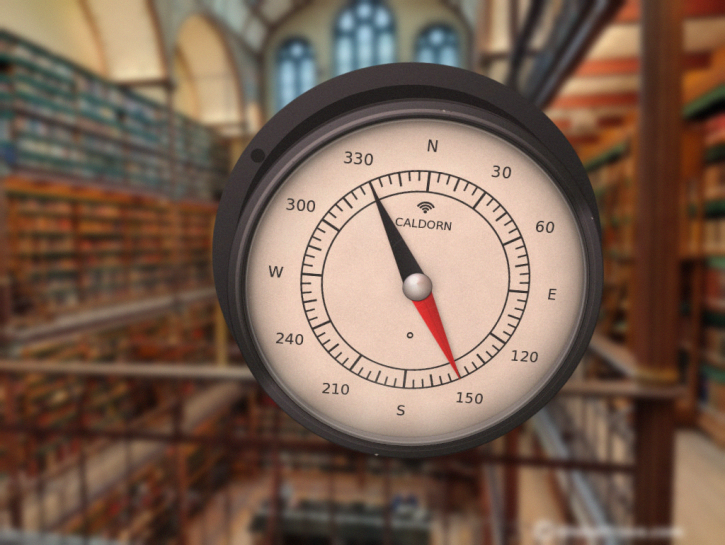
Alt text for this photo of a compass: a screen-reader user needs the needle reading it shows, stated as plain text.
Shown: 150 °
